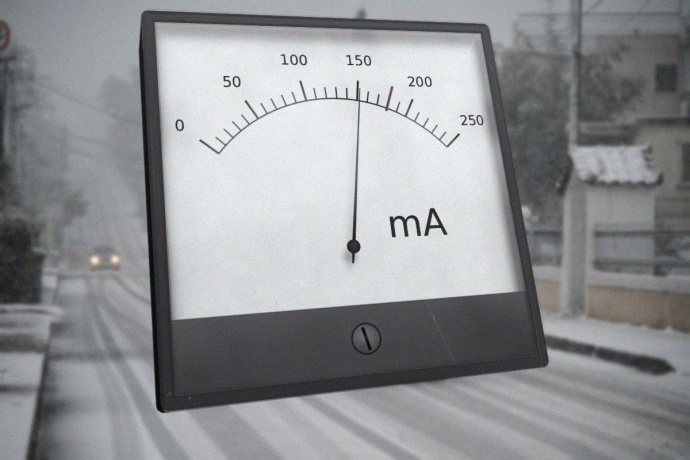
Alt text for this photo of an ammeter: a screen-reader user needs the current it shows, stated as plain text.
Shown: 150 mA
